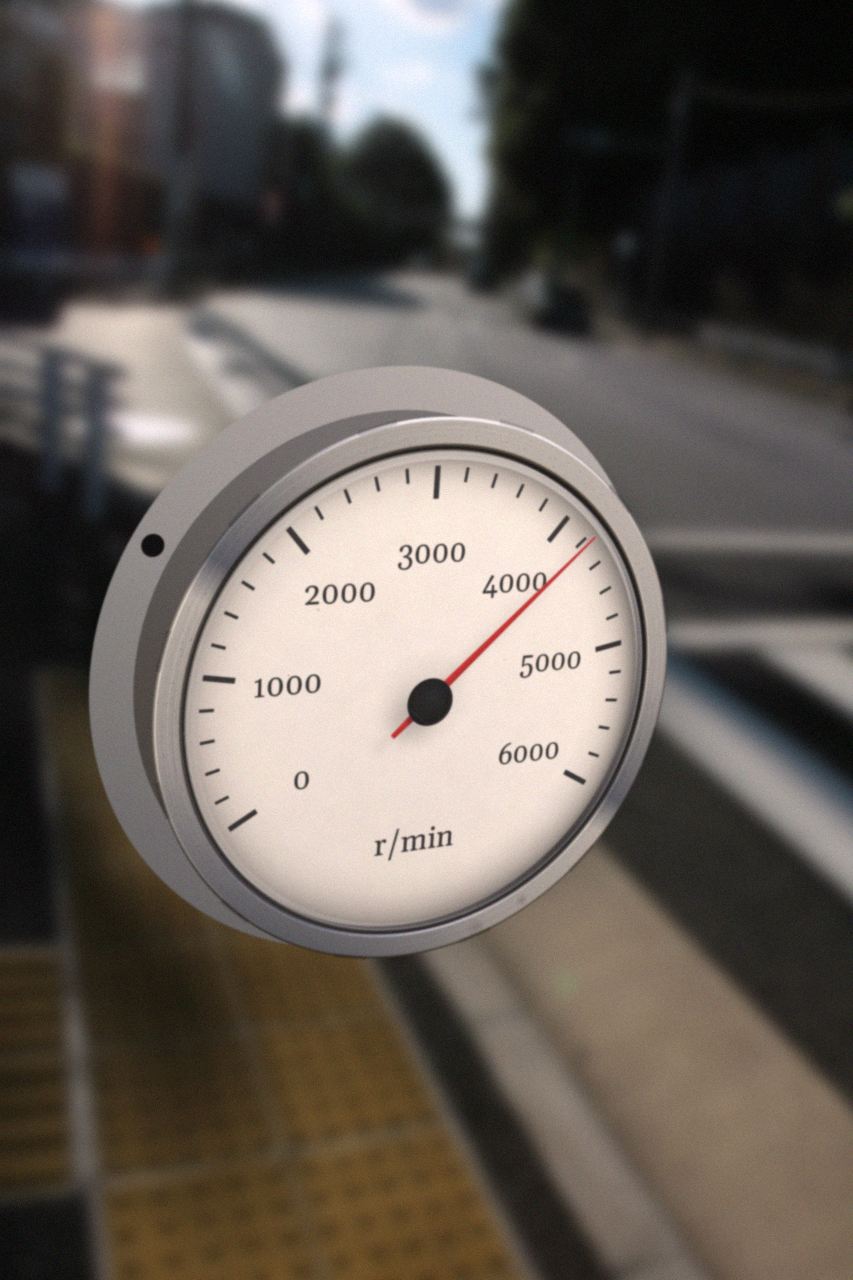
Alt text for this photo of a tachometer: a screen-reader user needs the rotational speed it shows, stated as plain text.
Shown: 4200 rpm
